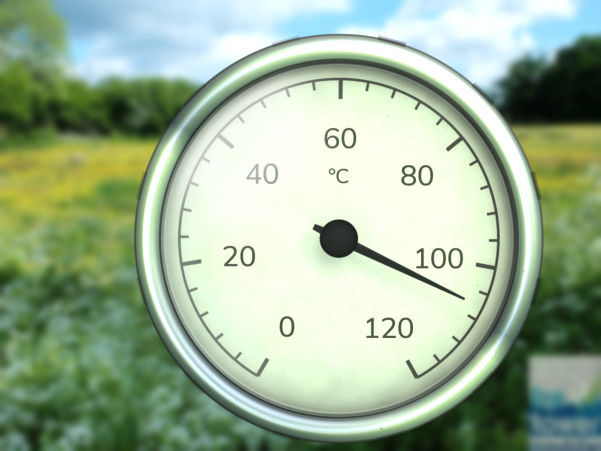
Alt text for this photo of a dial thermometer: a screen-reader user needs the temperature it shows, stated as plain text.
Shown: 106 °C
